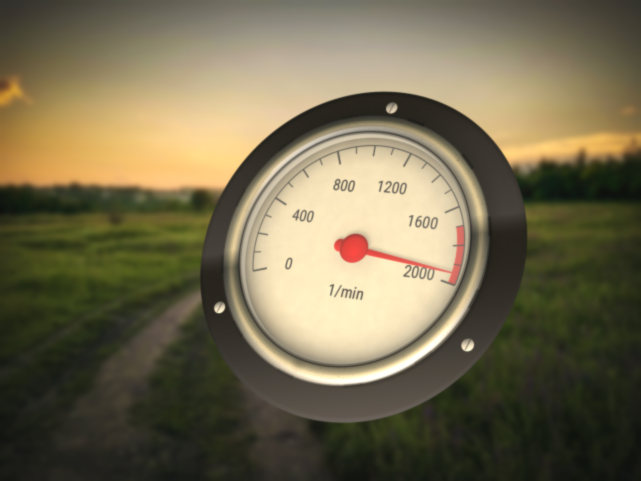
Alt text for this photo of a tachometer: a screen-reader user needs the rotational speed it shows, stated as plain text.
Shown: 1950 rpm
